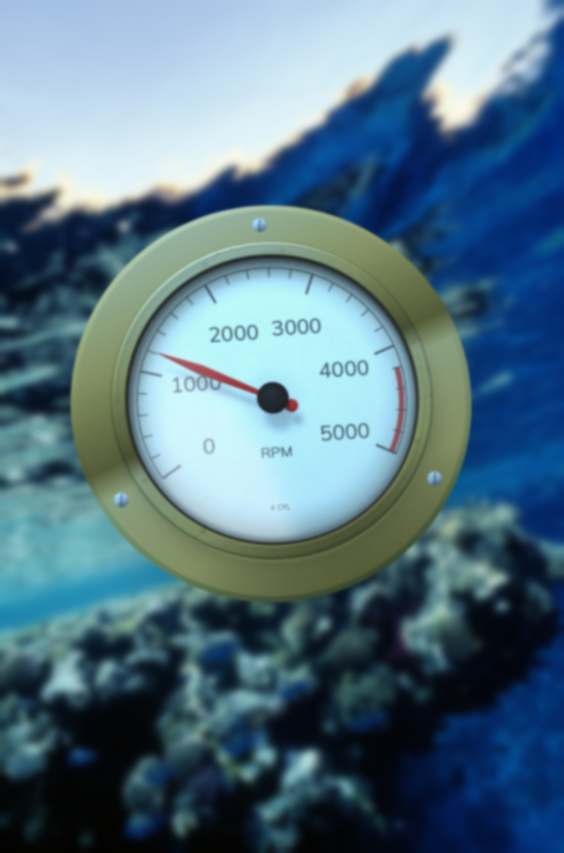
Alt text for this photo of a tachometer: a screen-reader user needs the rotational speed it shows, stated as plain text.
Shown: 1200 rpm
